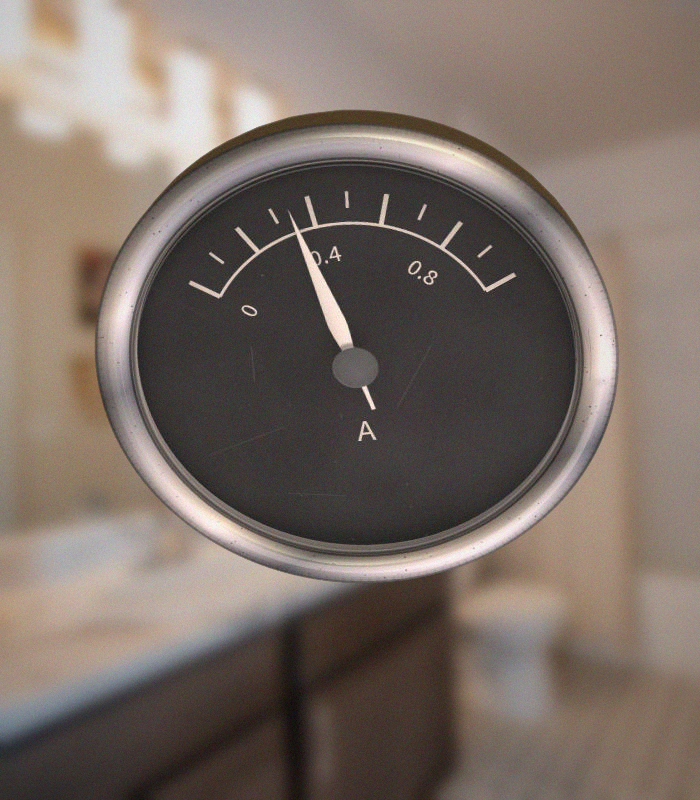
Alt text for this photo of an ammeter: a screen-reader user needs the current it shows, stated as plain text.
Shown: 0.35 A
